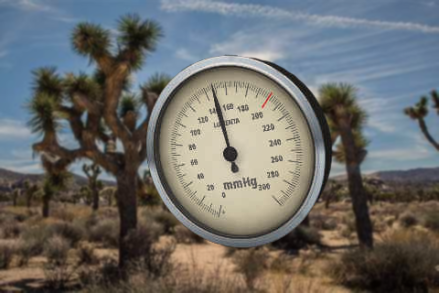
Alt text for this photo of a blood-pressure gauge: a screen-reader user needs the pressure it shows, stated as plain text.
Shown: 150 mmHg
